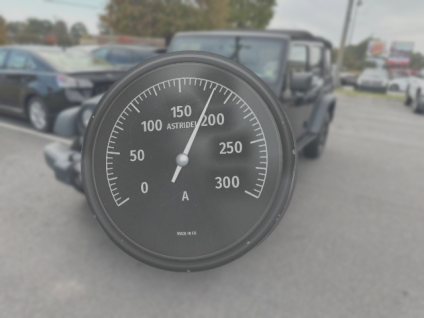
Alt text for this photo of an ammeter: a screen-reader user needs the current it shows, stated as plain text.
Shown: 185 A
